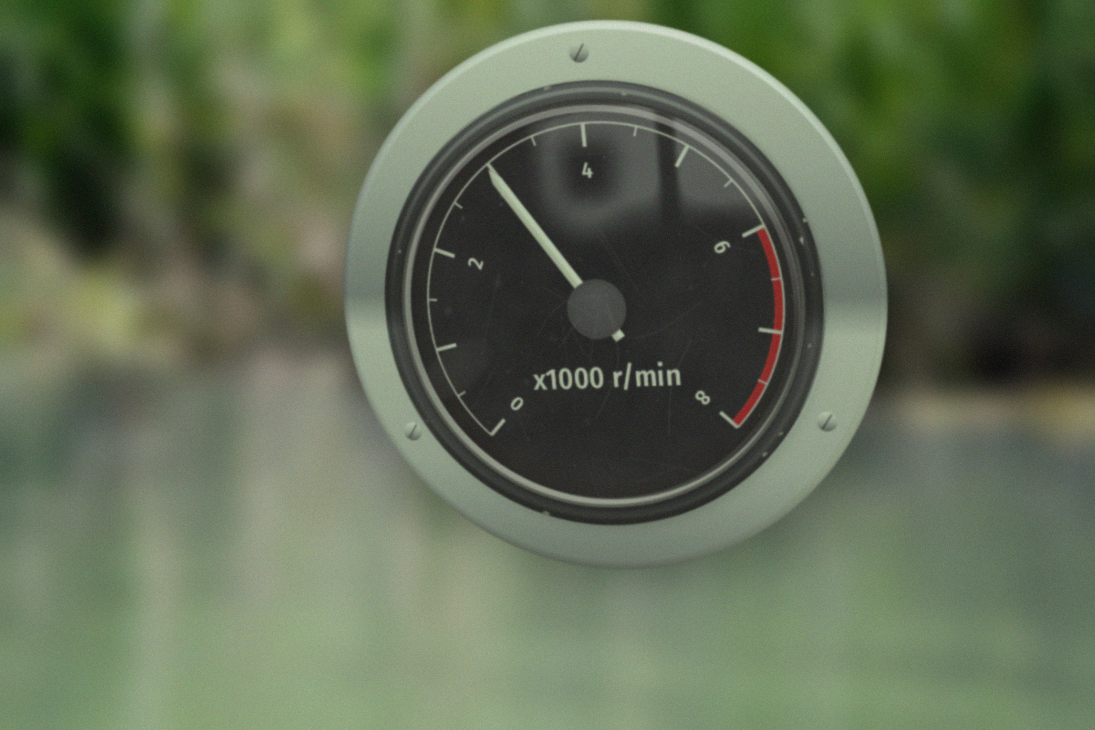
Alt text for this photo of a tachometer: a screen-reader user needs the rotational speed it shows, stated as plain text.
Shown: 3000 rpm
